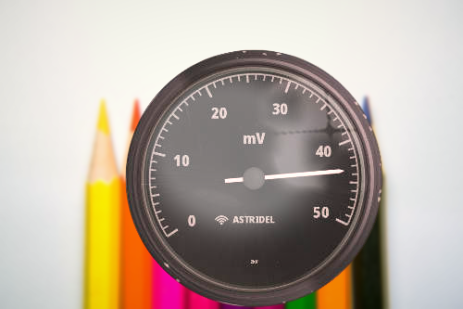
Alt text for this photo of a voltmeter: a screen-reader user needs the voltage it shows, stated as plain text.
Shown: 43.5 mV
